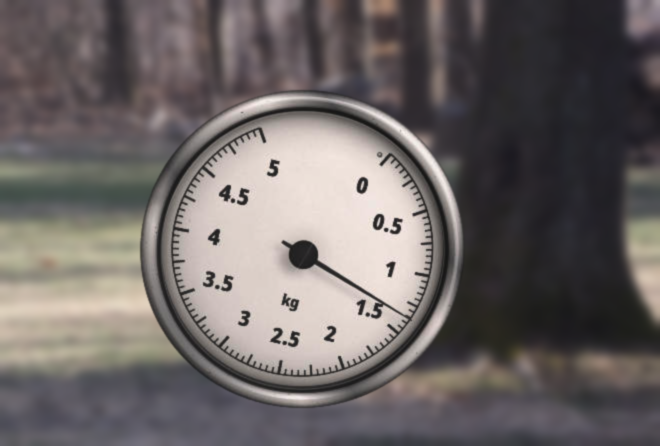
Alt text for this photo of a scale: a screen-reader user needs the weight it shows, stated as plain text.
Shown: 1.35 kg
